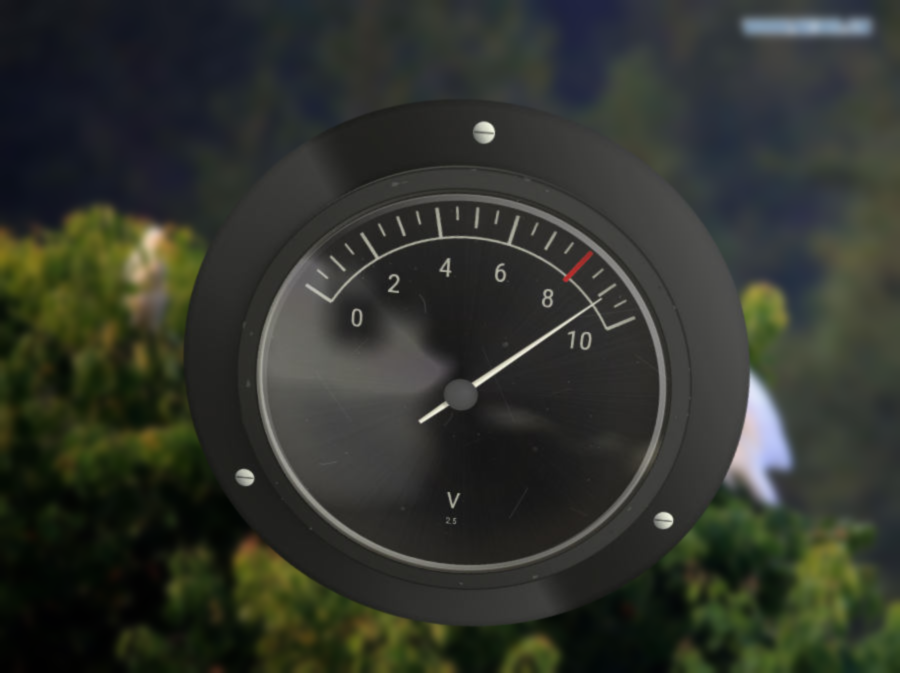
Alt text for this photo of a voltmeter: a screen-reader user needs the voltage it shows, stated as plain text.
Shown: 9 V
